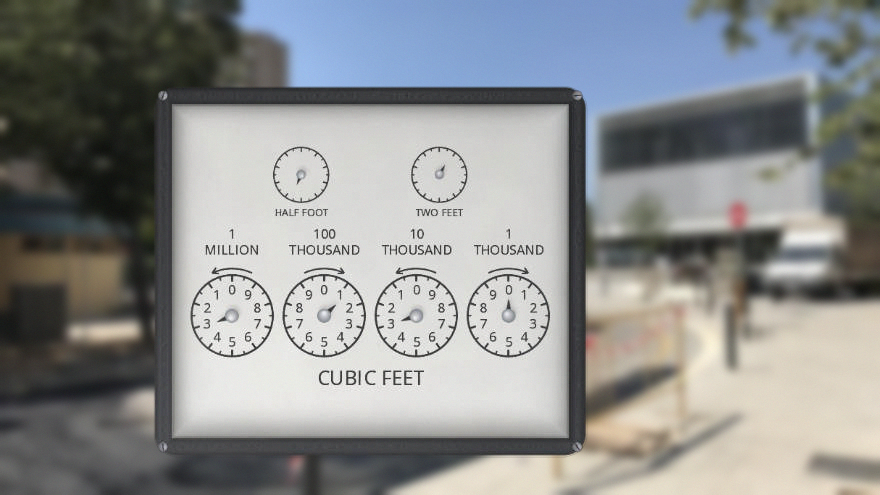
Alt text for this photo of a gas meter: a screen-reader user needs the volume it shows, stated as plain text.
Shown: 313000 ft³
